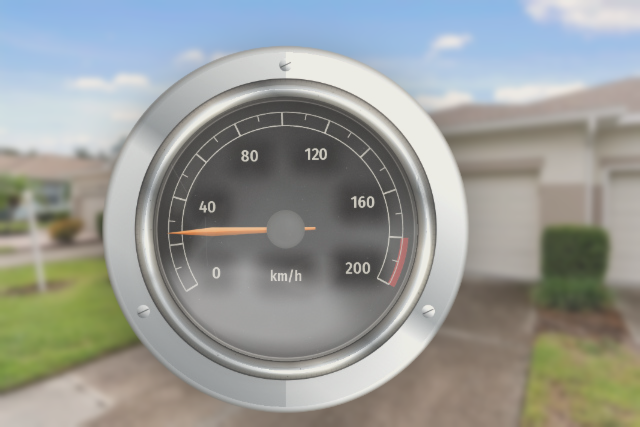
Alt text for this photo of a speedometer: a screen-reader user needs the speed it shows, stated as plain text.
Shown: 25 km/h
